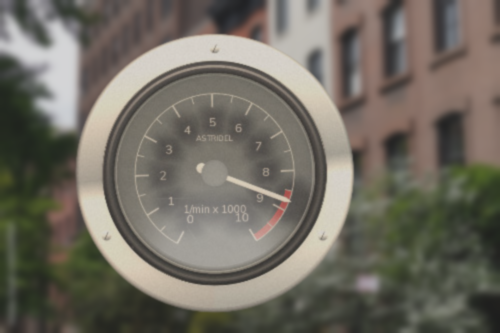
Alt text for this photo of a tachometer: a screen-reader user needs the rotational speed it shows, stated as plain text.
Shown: 8750 rpm
